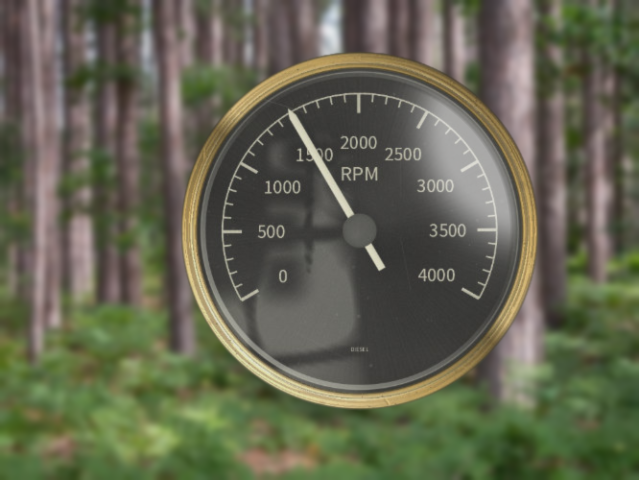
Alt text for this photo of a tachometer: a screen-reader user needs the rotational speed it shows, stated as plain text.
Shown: 1500 rpm
